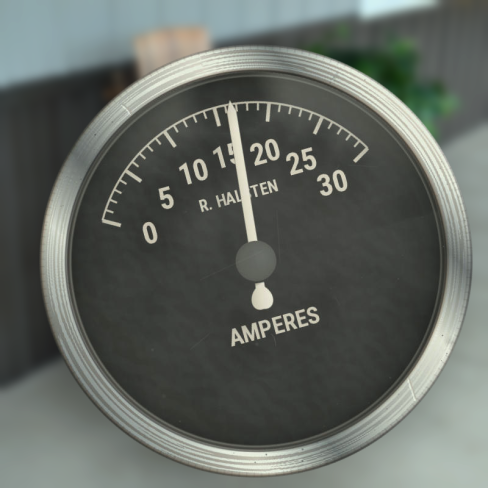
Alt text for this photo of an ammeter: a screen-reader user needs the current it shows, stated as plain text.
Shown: 16.5 A
